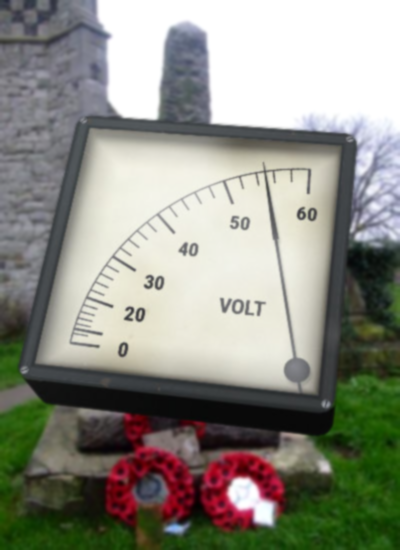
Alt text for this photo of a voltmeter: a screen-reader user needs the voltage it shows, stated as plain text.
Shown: 55 V
